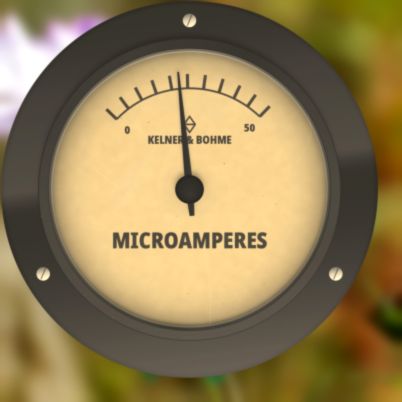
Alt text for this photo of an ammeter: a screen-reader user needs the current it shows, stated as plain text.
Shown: 22.5 µA
